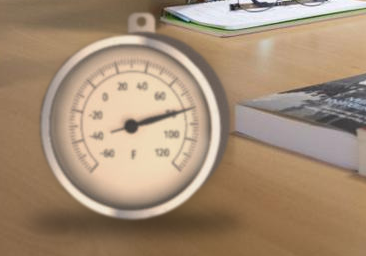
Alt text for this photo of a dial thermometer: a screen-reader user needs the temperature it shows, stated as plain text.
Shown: 80 °F
